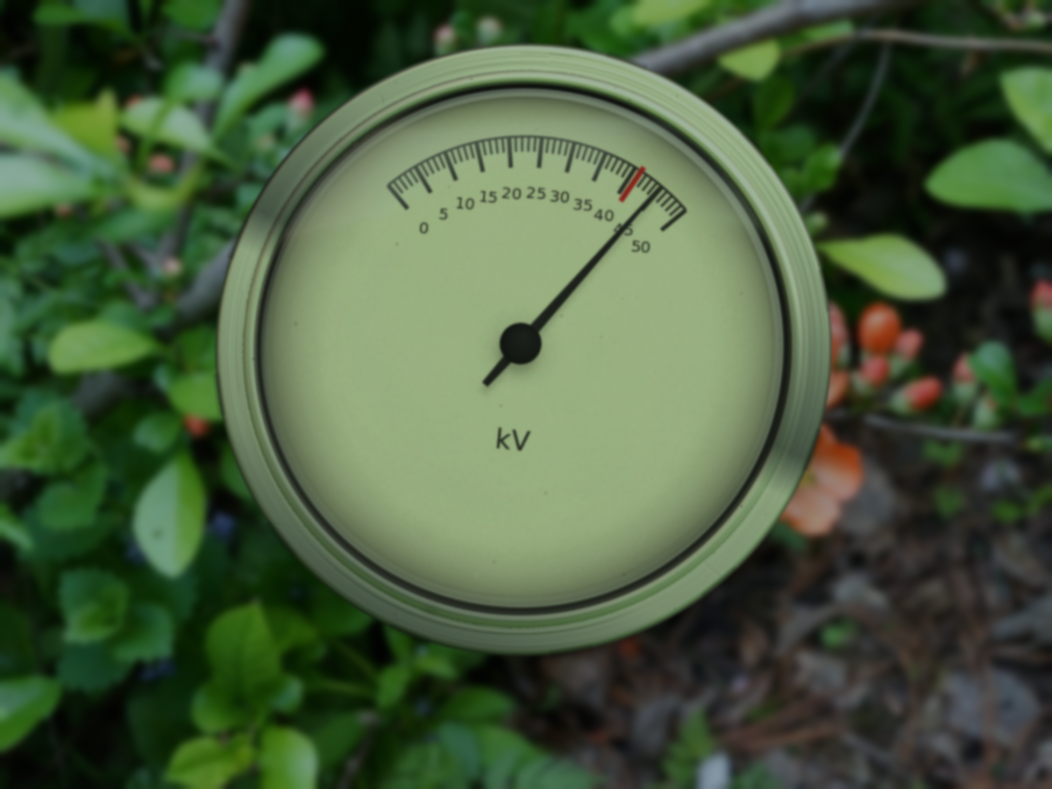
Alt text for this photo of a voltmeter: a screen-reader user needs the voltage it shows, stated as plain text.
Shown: 45 kV
